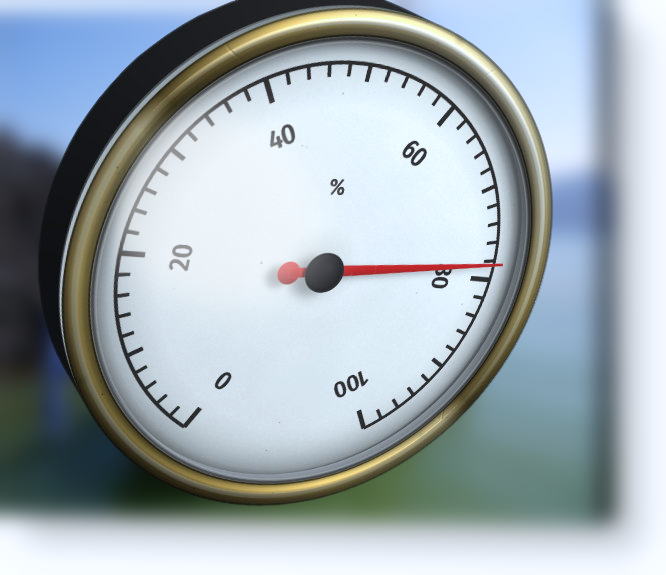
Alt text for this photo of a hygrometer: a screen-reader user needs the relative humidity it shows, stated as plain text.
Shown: 78 %
